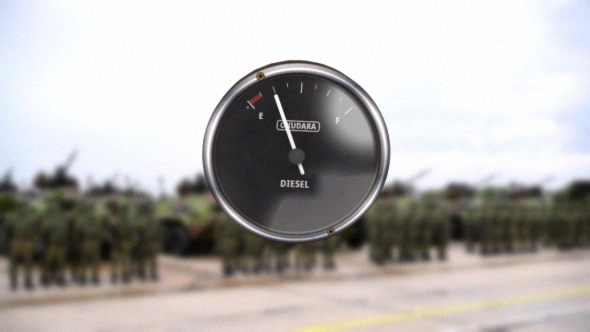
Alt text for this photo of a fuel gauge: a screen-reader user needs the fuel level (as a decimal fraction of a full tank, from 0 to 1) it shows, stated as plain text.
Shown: 0.25
